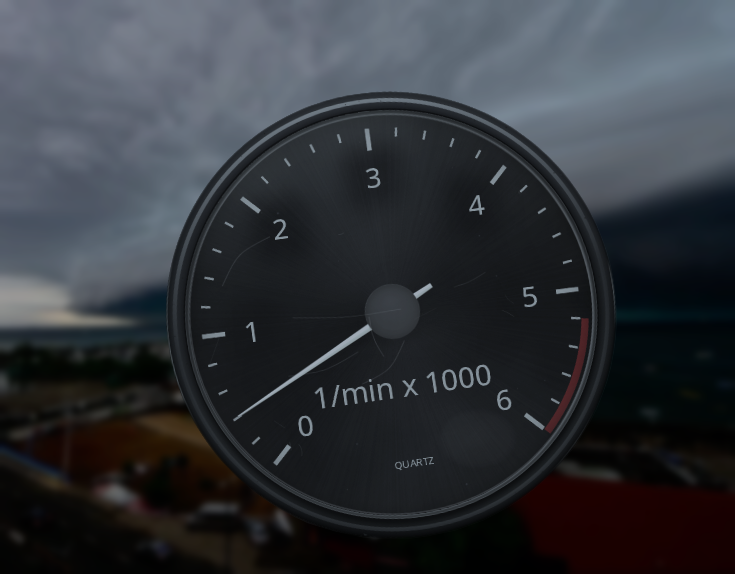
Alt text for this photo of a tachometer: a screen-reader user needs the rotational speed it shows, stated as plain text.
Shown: 400 rpm
